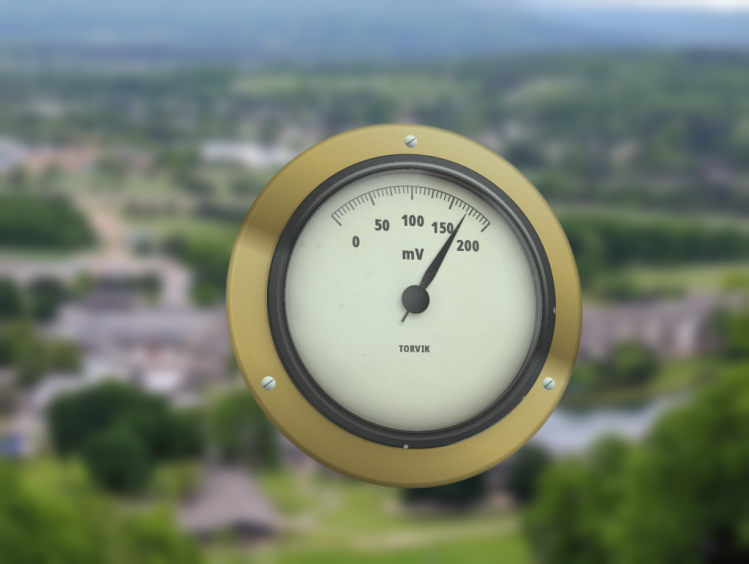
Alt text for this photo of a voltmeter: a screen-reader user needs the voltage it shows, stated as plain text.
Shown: 170 mV
